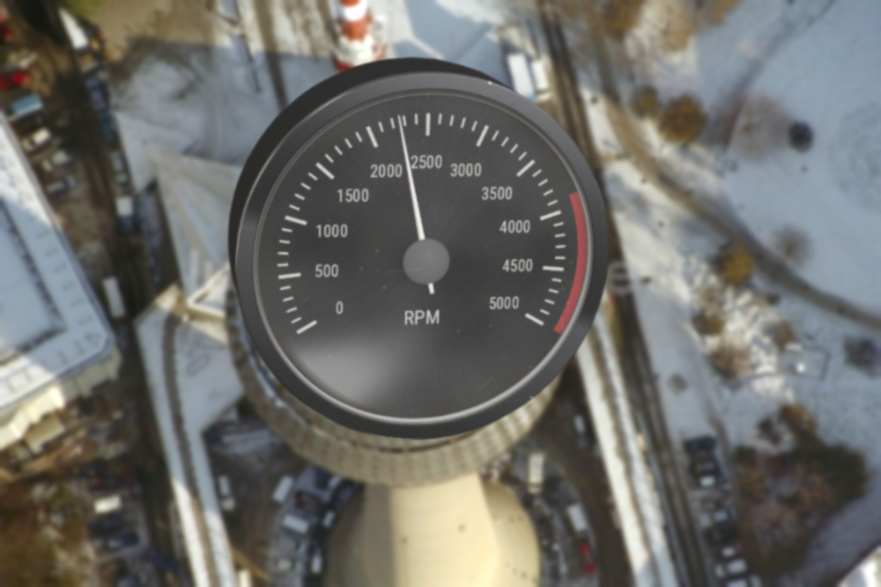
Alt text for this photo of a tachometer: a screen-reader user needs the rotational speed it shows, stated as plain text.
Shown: 2250 rpm
